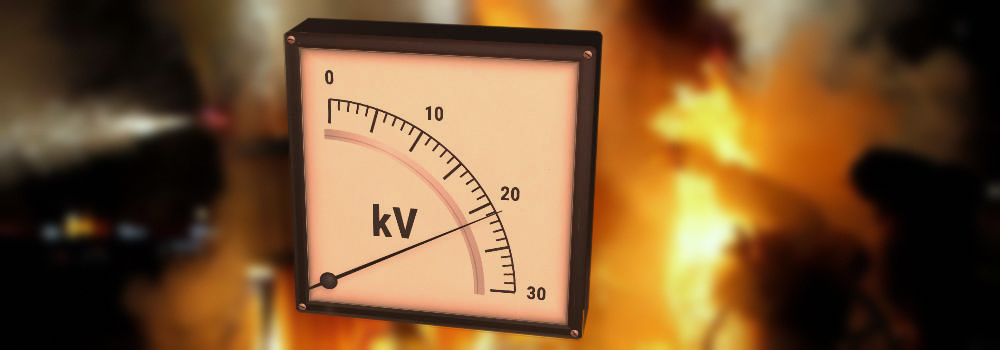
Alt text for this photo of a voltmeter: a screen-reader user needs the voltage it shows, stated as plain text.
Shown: 21 kV
